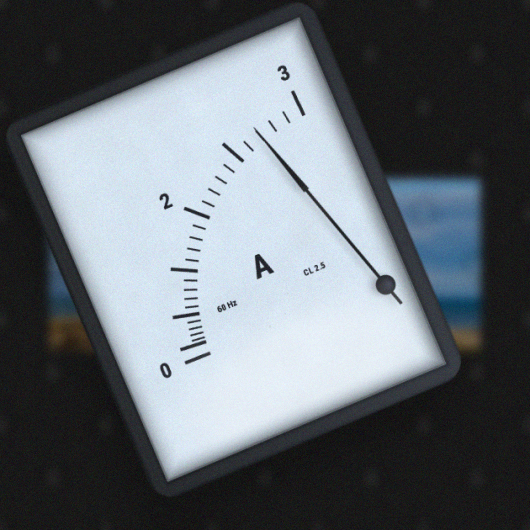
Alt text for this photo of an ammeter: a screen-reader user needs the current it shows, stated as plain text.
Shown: 2.7 A
